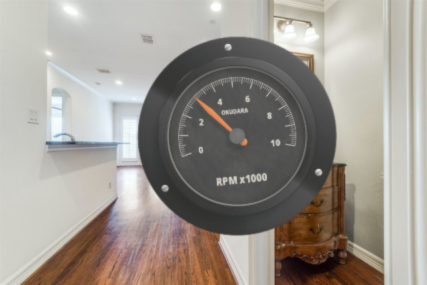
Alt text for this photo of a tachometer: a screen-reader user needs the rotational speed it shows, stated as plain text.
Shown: 3000 rpm
